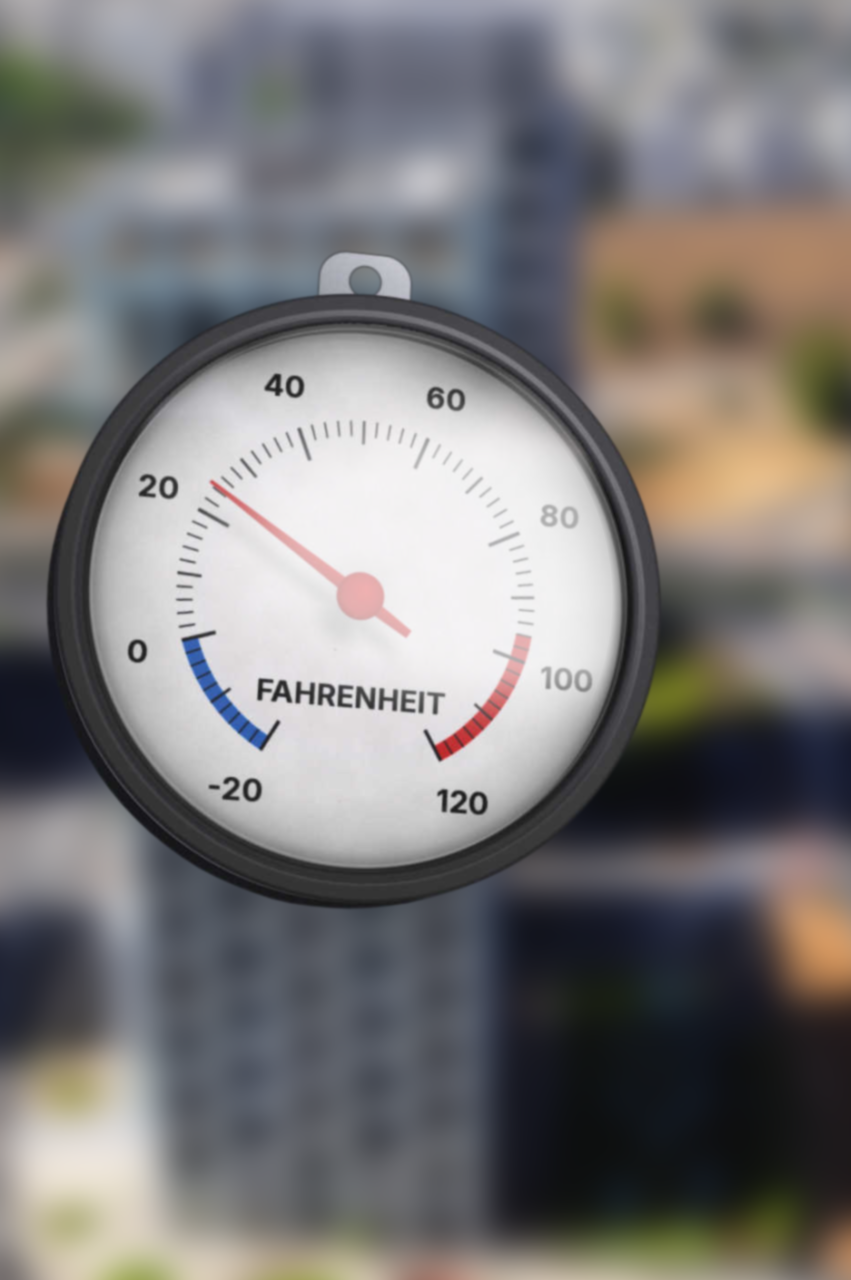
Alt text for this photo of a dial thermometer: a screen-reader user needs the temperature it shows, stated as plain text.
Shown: 24 °F
